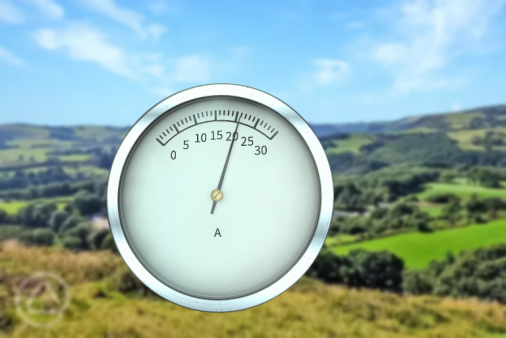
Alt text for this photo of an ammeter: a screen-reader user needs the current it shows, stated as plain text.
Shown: 21 A
